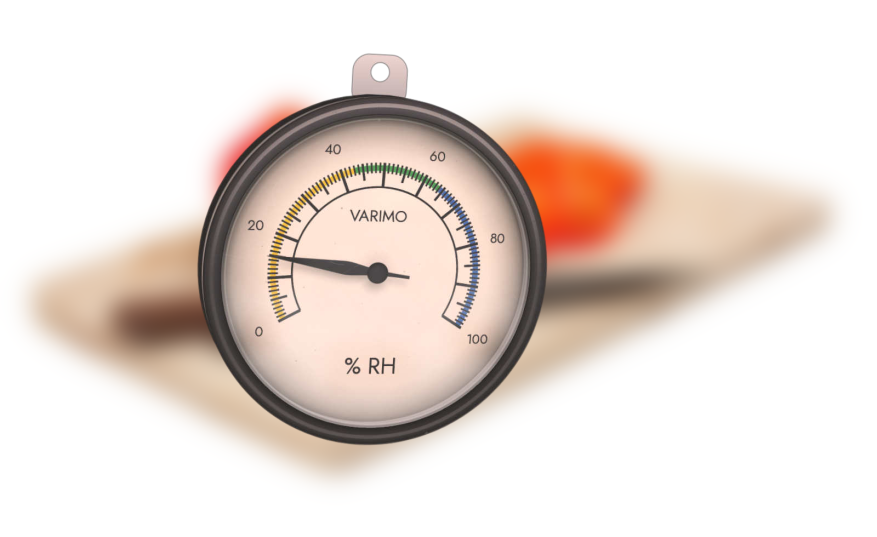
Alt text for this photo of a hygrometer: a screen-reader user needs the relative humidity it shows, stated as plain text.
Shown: 15 %
